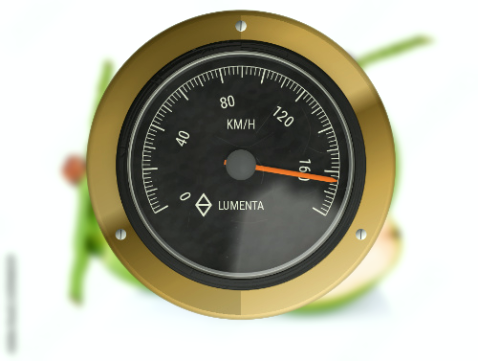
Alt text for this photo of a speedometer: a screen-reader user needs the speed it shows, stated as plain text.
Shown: 164 km/h
